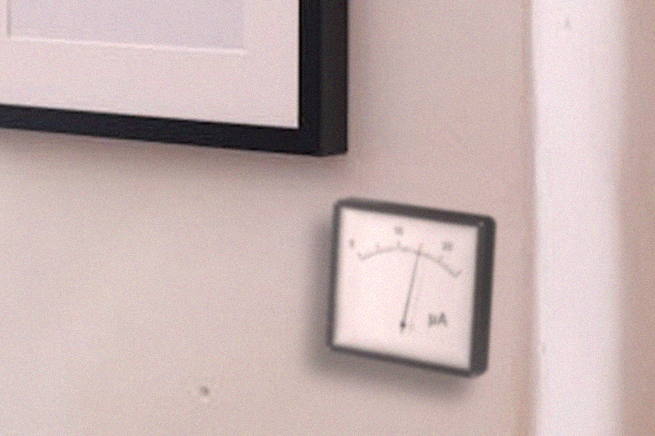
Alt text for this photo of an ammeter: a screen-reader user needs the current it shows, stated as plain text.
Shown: 15 µA
